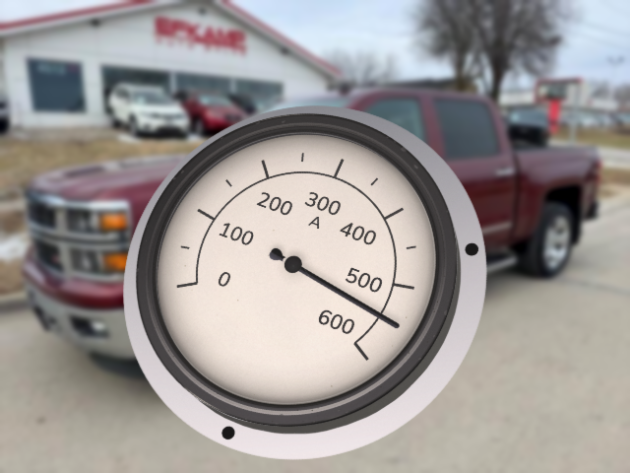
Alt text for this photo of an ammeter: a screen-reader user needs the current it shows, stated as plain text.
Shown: 550 A
